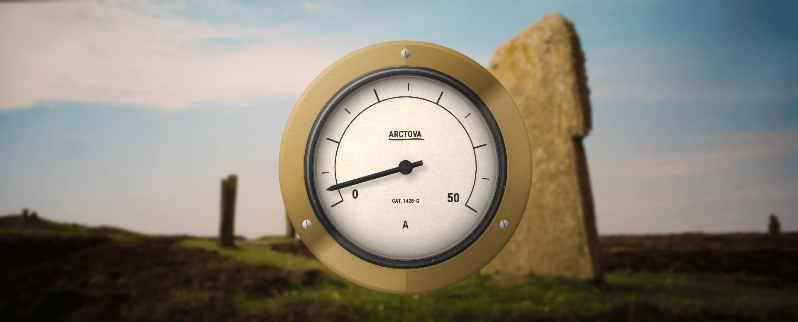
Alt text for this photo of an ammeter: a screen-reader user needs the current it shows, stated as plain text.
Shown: 2.5 A
